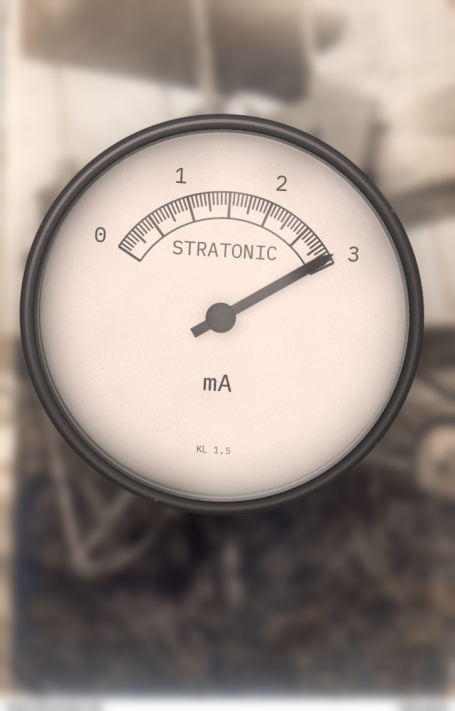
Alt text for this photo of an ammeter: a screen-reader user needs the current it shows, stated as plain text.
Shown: 2.9 mA
